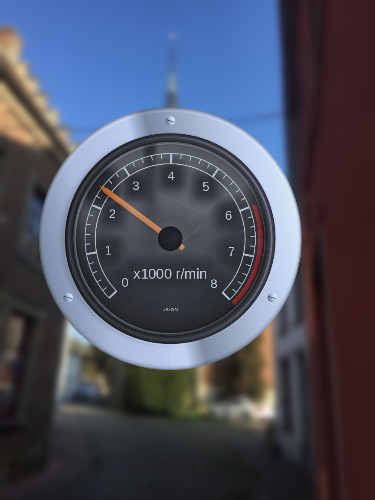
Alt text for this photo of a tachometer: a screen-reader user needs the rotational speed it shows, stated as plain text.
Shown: 2400 rpm
